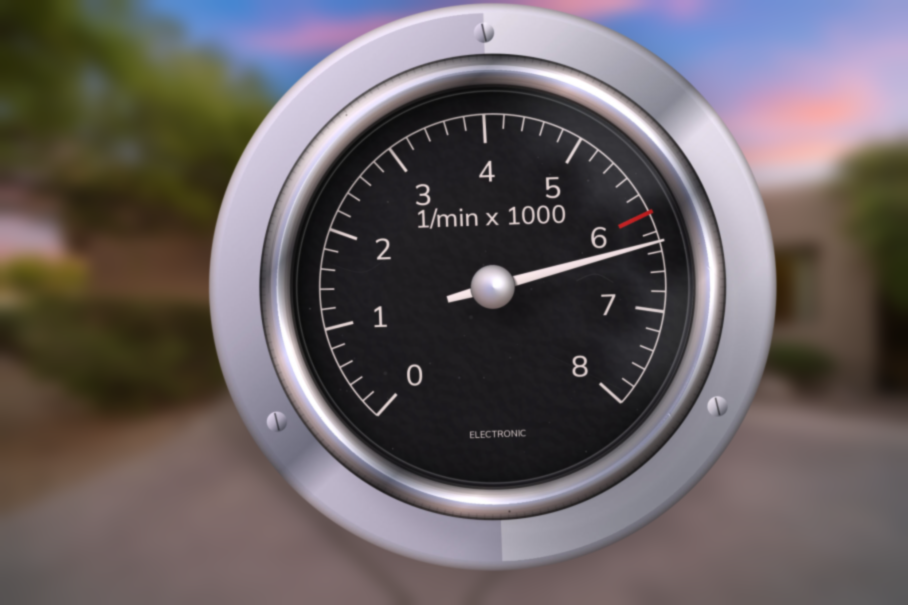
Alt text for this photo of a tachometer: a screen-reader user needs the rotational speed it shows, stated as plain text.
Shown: 6300 rpm
